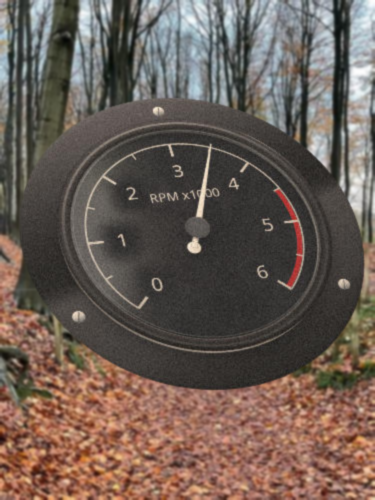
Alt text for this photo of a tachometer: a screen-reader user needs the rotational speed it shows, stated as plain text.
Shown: 3500 rpm
